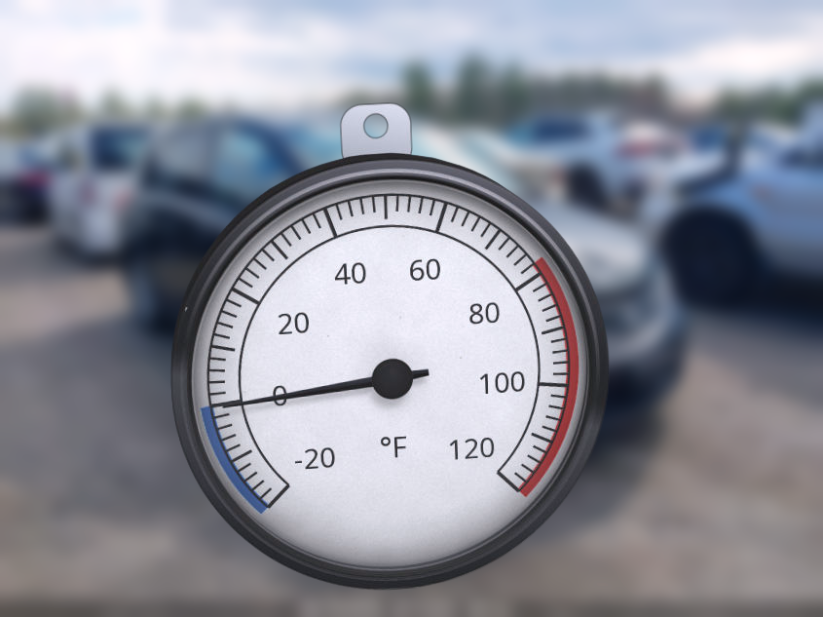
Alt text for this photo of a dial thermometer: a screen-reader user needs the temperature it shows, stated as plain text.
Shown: 0 °F
